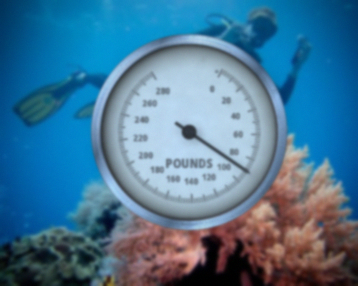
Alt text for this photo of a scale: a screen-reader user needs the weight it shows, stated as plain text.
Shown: 90 lb
